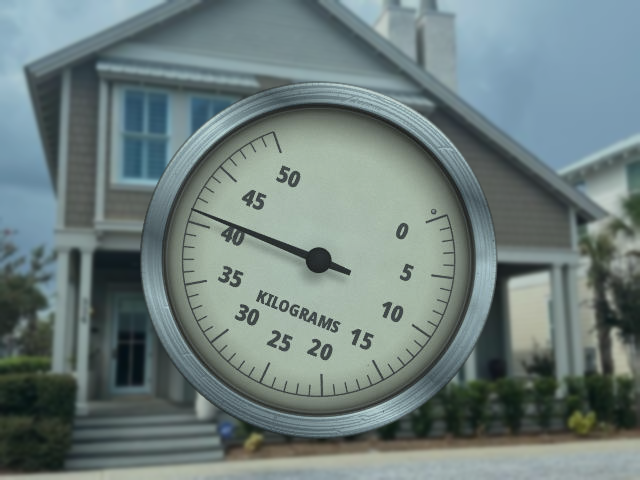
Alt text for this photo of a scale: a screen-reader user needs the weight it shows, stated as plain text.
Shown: 41 kg
